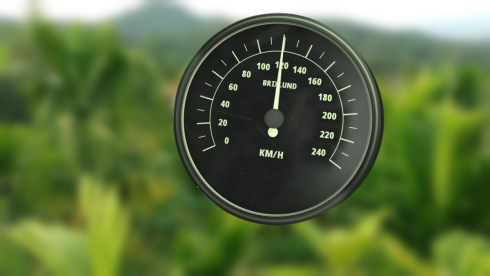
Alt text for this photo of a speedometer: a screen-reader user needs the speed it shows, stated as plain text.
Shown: 120 km/h
